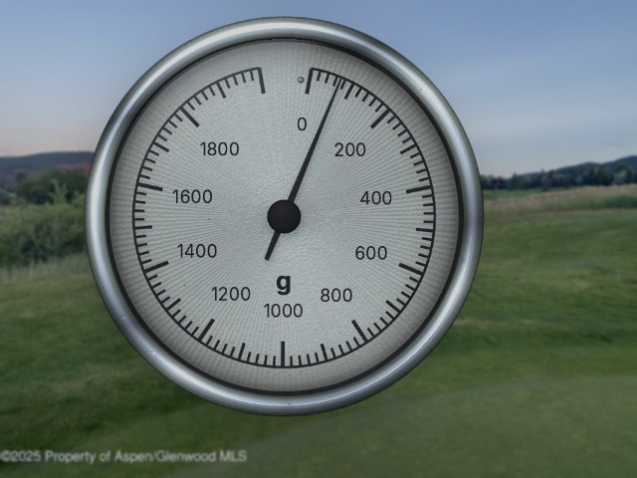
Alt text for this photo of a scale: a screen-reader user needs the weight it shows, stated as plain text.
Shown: 70 g
